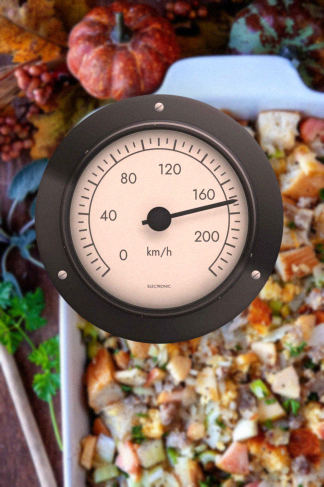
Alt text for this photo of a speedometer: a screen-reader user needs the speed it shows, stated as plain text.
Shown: 172.5 km/h
